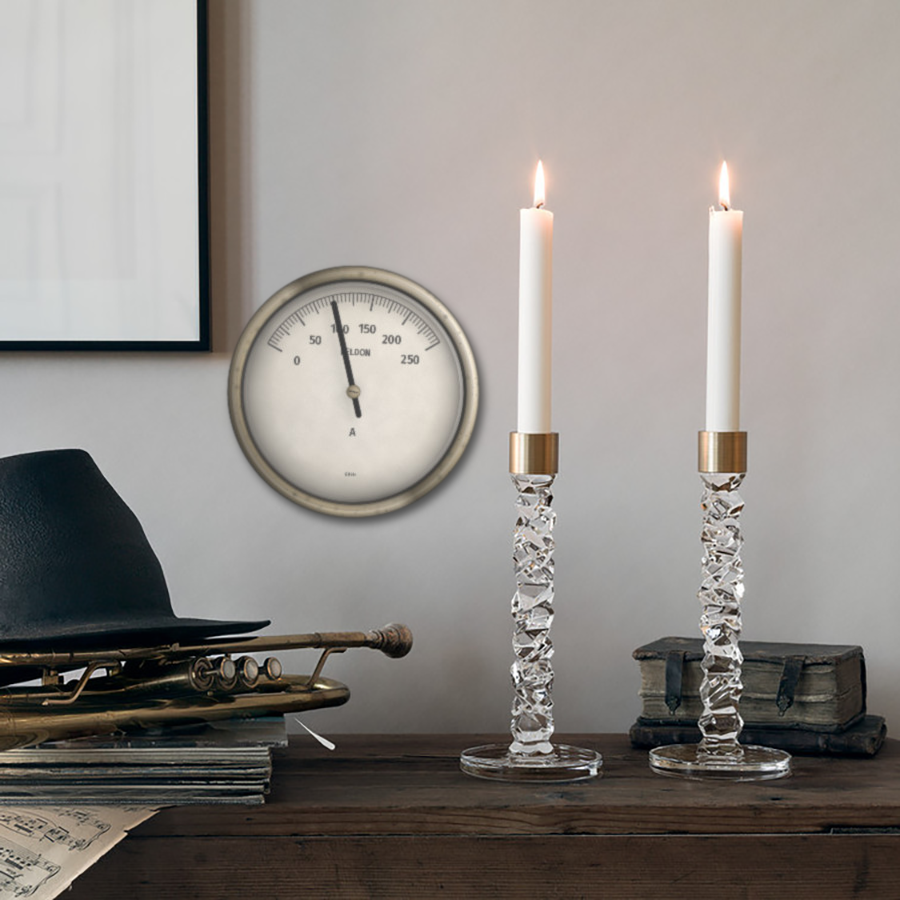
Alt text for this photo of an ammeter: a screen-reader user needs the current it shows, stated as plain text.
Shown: 100 A
